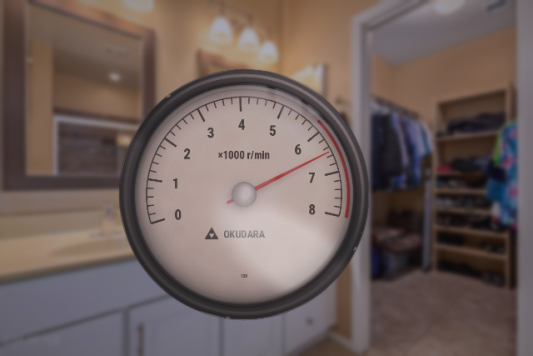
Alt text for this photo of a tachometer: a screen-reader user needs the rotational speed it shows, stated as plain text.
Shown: 6500 rpm
